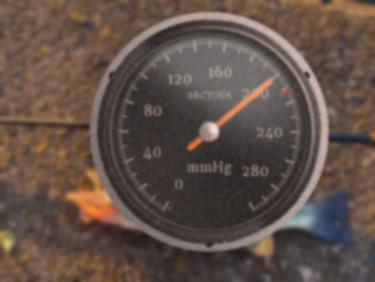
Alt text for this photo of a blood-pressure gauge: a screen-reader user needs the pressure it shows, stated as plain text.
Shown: 200 mmHg
